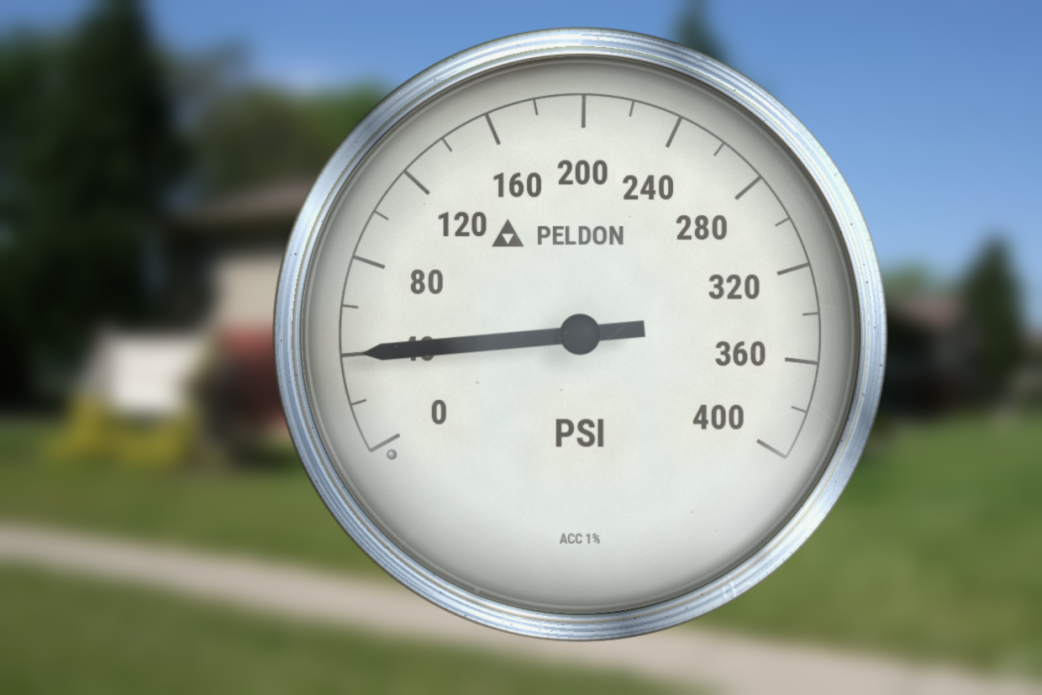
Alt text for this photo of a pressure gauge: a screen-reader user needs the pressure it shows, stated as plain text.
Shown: 40 psi
